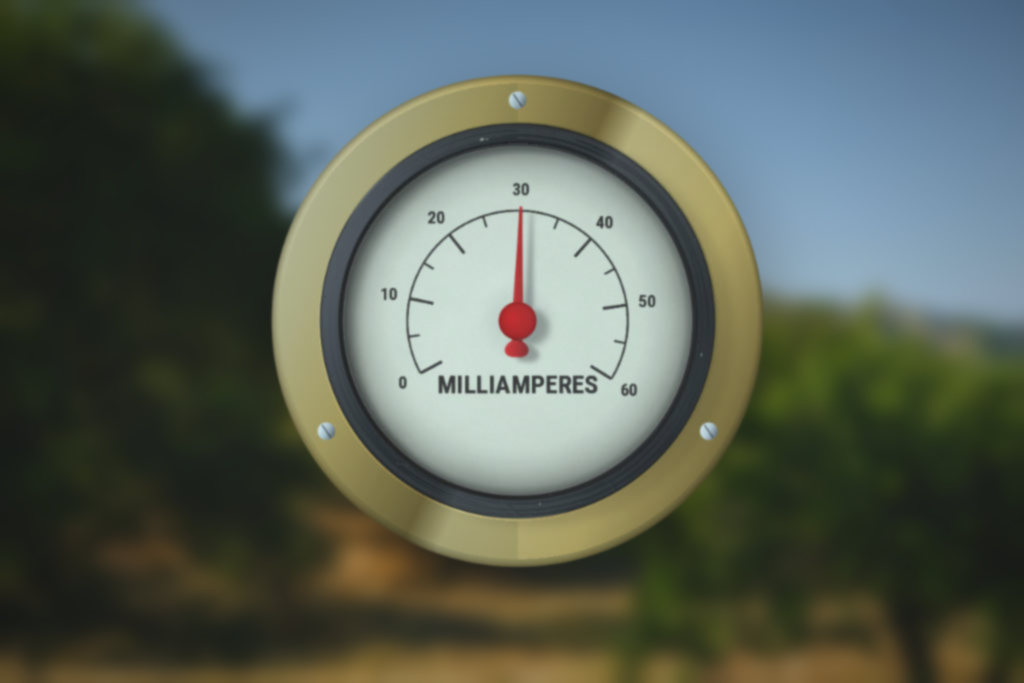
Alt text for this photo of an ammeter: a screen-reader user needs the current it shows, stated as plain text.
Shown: 30 mA
